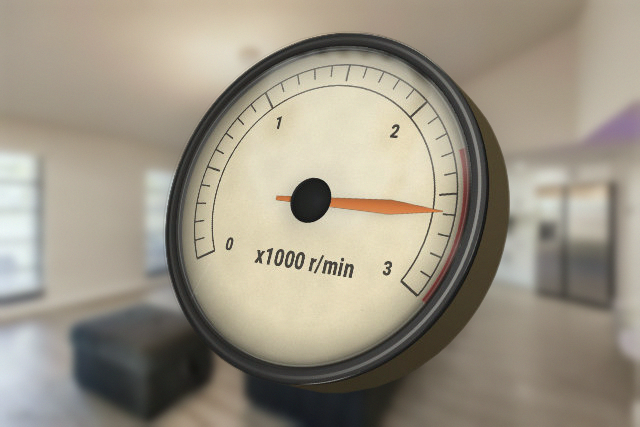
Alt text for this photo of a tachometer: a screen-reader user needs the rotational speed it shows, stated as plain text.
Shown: 2600 rpm
